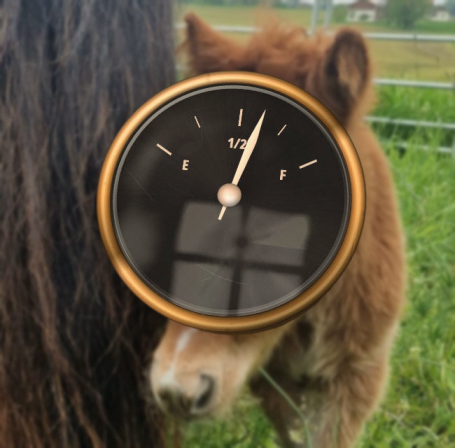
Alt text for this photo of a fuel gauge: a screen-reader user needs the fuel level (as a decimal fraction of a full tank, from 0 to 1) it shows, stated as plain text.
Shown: 0.625
